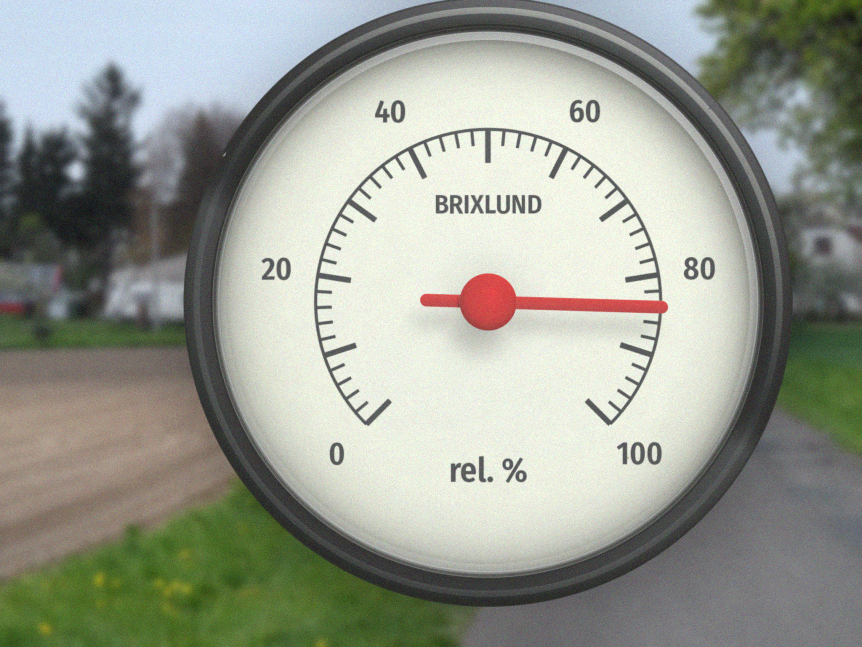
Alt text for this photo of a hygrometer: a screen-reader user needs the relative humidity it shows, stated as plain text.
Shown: 84 %
